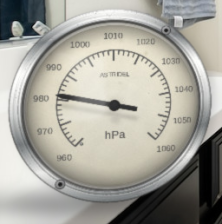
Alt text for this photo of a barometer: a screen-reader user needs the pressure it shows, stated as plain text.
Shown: 982 hPa
